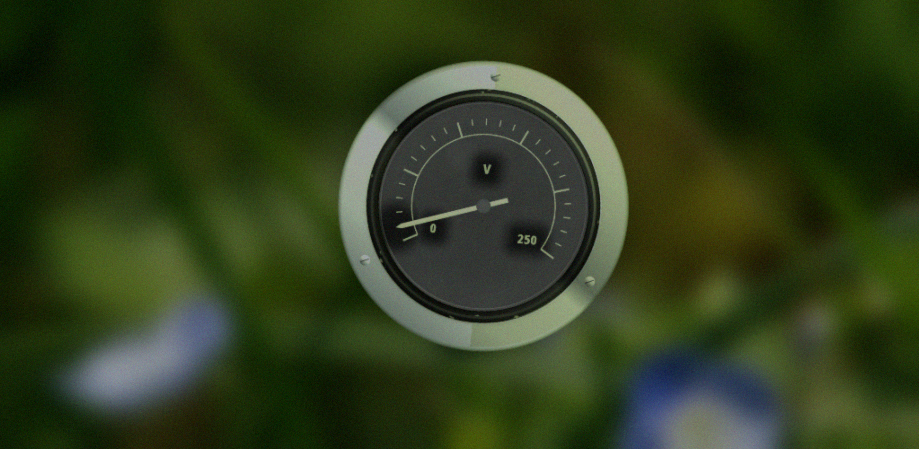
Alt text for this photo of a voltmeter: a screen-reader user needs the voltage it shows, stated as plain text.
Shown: 10 V
